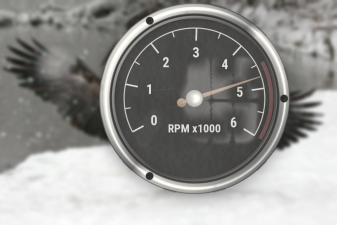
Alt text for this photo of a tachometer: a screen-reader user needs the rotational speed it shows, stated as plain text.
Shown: 4750 rpm
